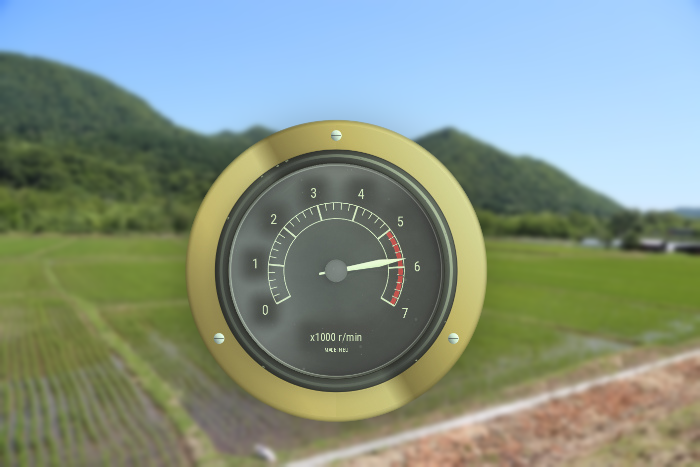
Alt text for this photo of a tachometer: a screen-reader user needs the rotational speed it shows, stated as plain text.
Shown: 5800 rpm
